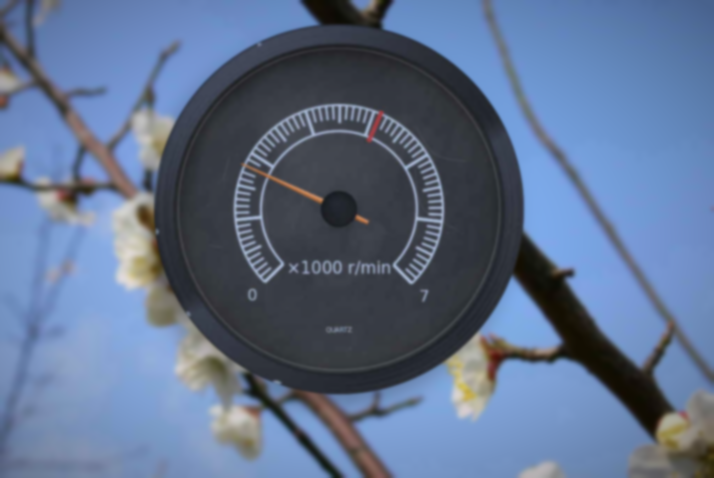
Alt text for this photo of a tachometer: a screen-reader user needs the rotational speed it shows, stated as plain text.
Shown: 1800 rpm
